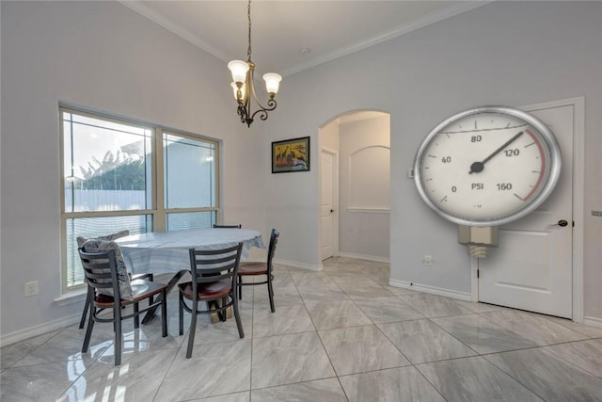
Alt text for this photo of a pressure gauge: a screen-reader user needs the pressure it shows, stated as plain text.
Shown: 110 psi
